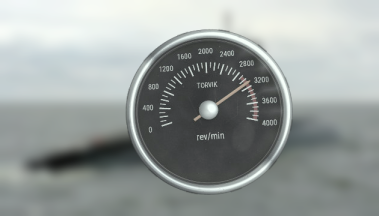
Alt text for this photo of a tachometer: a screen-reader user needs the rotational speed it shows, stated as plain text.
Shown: 3100 rpm
